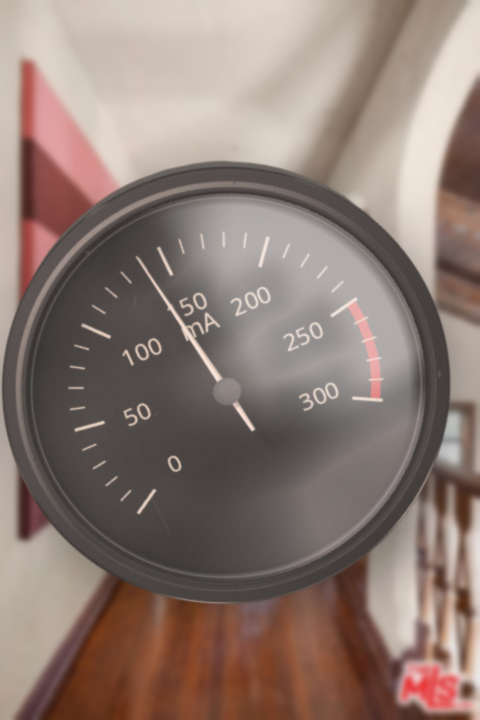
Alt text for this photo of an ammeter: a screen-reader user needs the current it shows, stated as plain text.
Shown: 140 mA
